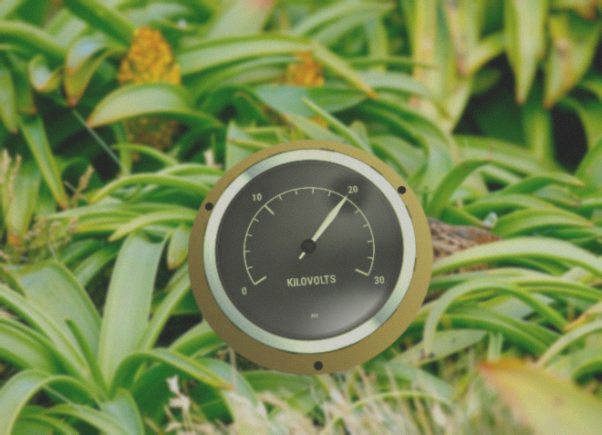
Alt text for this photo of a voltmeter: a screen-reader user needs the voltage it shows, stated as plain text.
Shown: 20 kV
